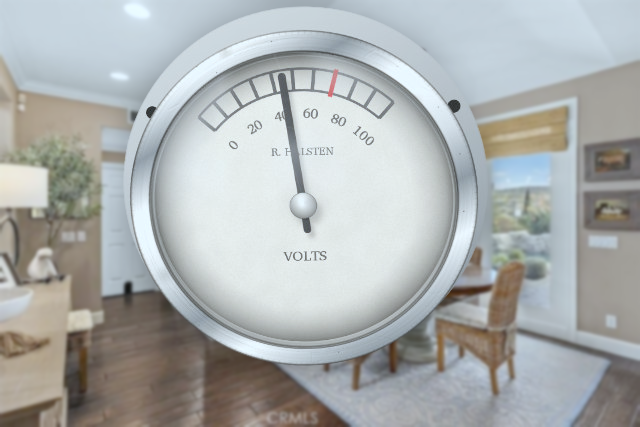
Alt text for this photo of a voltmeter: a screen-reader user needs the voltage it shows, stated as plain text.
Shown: 45 V
